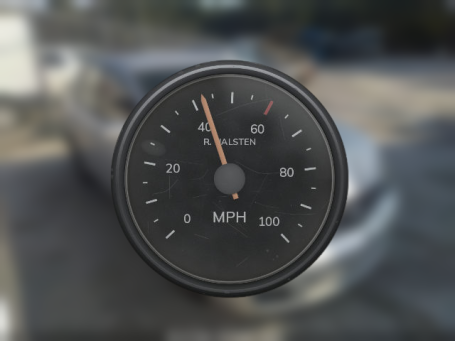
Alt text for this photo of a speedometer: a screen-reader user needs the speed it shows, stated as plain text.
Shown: 42.5 mph
